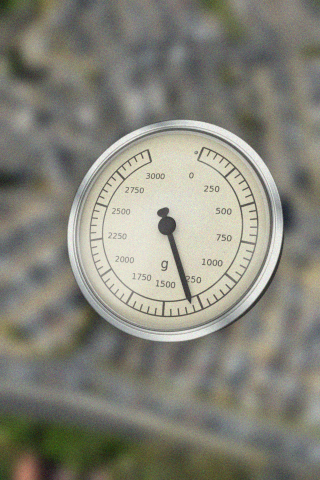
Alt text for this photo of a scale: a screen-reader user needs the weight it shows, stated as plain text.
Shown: 1300 g
